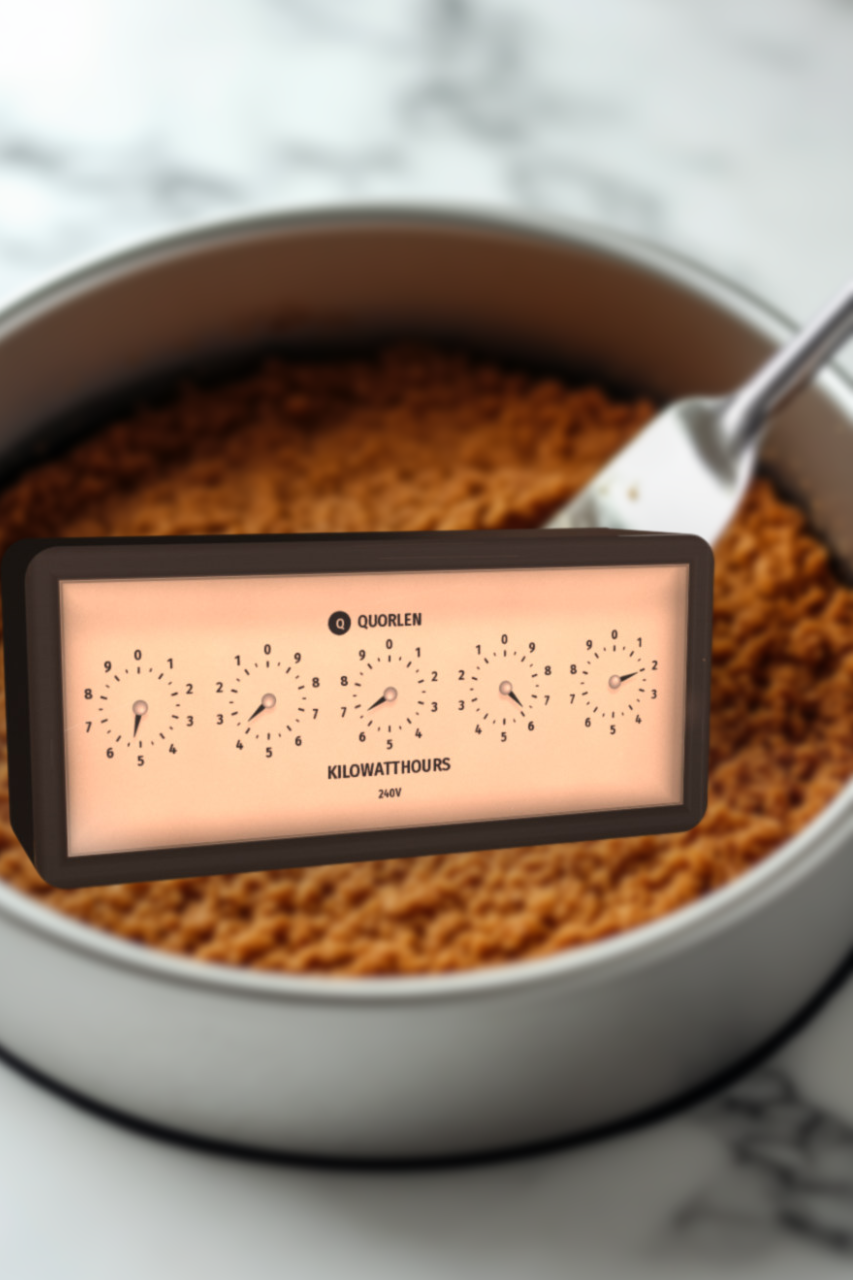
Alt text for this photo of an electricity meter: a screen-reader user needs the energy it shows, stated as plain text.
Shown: 53662 kWh
